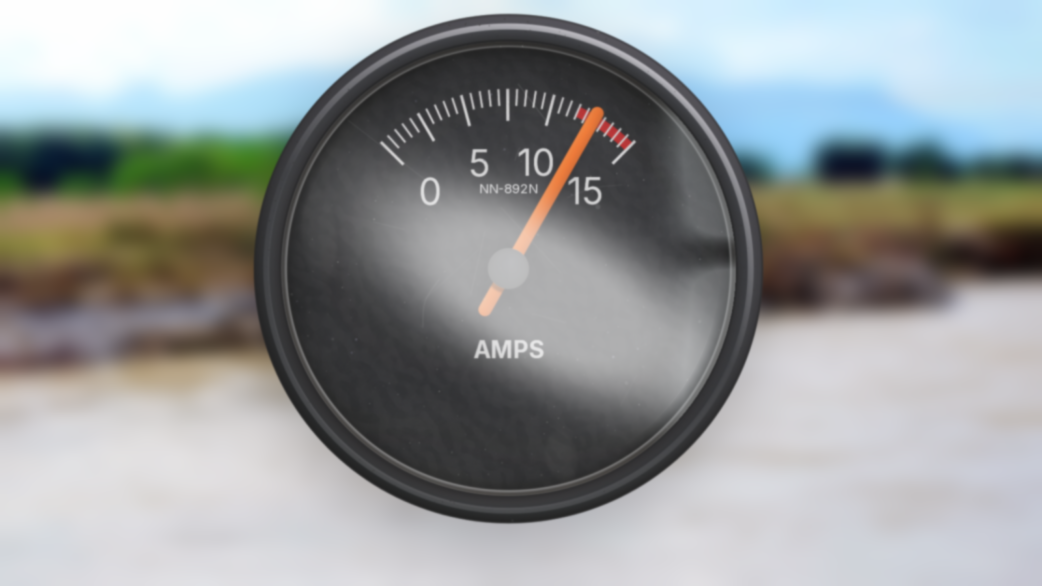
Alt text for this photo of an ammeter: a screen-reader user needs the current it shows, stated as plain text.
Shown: 12.5 A
